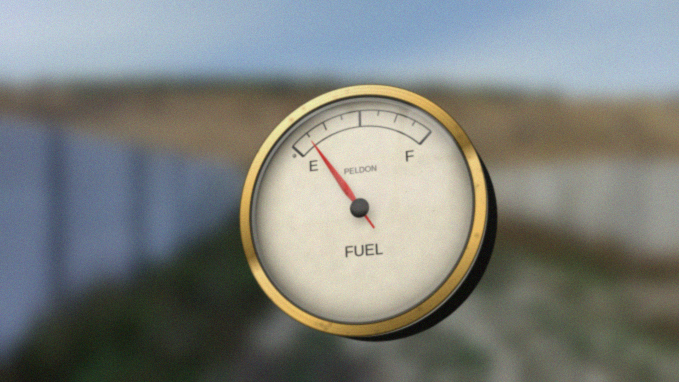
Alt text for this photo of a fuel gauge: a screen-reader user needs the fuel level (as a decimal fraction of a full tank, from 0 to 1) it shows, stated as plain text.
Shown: 0.125
